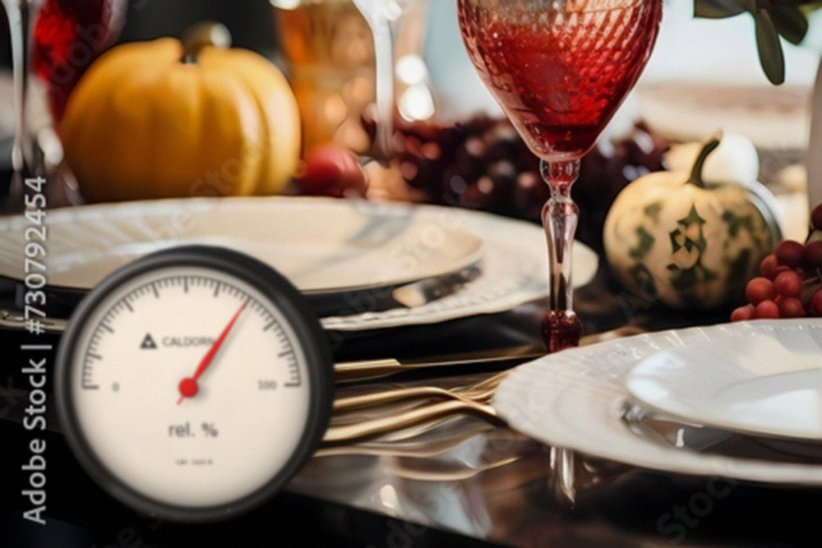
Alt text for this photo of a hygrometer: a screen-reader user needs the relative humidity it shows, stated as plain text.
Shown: 70 %
